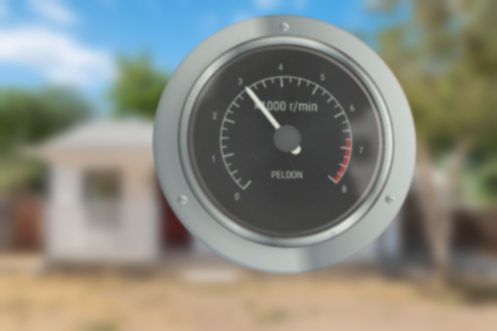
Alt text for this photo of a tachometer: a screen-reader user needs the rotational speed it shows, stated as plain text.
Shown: 3000 rpm
